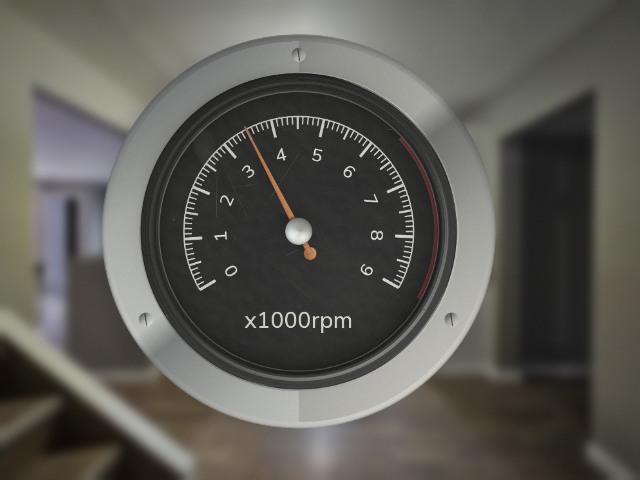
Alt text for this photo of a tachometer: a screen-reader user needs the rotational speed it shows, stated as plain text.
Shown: 3500 rpm
